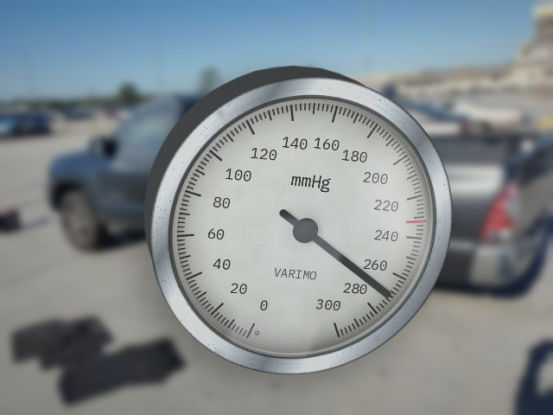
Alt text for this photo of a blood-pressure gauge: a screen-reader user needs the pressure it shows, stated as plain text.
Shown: 270 mmHg
